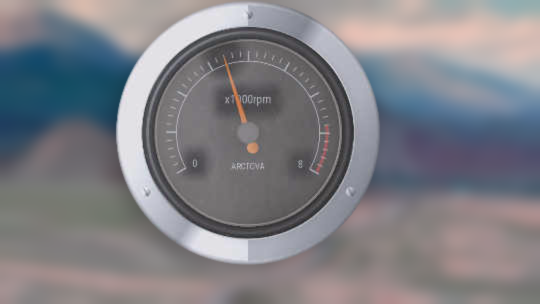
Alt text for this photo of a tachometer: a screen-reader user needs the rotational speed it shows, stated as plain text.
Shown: 3400 rpm
